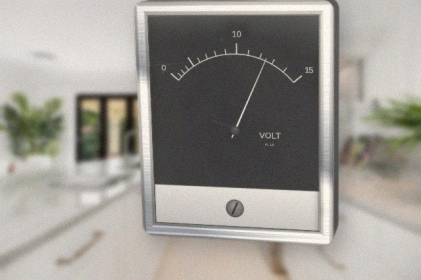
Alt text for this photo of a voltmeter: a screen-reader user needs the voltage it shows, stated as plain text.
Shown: 12.5 V
